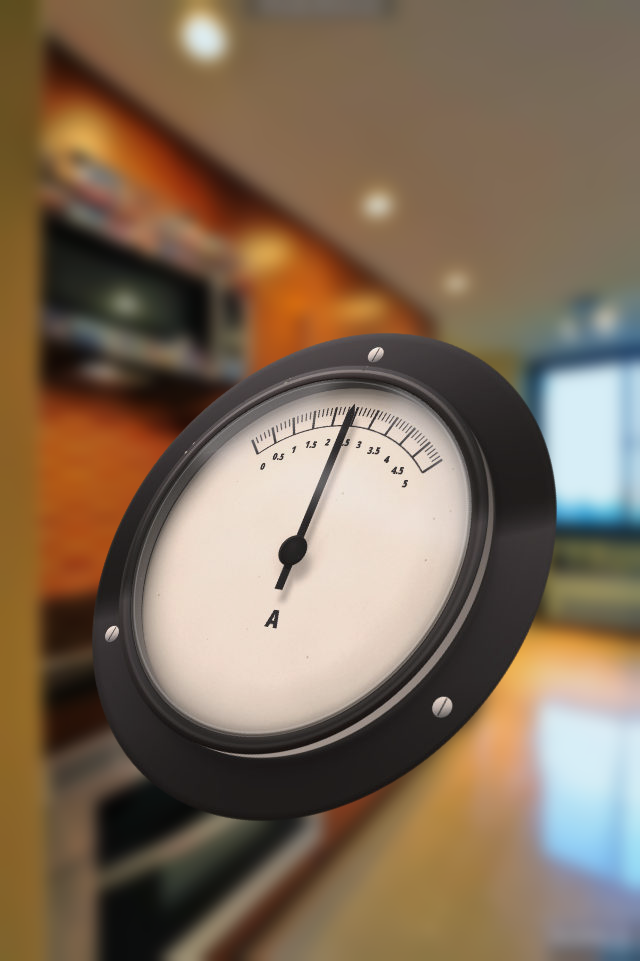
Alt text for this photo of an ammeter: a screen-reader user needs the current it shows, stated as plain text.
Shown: 2.5 A
